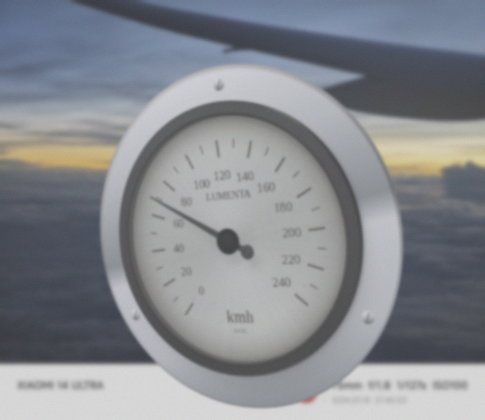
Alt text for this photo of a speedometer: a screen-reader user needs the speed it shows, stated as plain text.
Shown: 70 km/h
